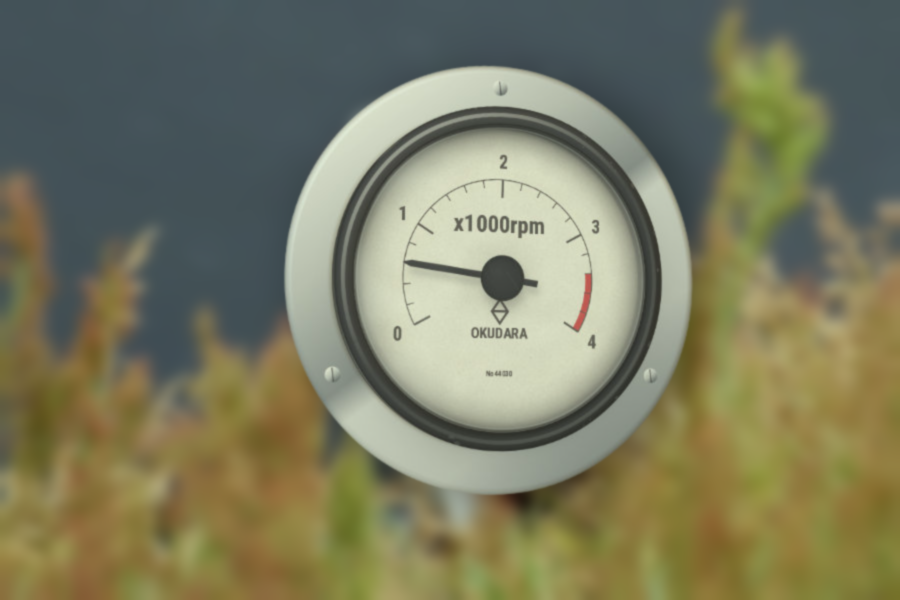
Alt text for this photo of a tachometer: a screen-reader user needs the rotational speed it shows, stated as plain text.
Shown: 600 rpm
